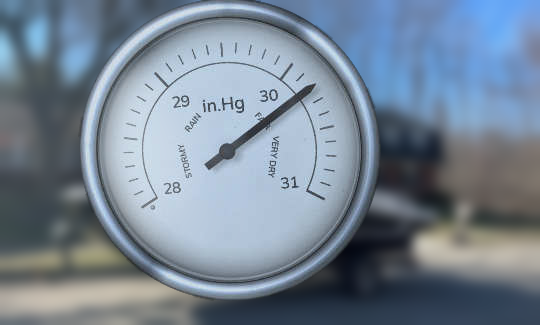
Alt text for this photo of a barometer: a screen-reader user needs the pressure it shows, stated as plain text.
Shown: 30.2 inHg
